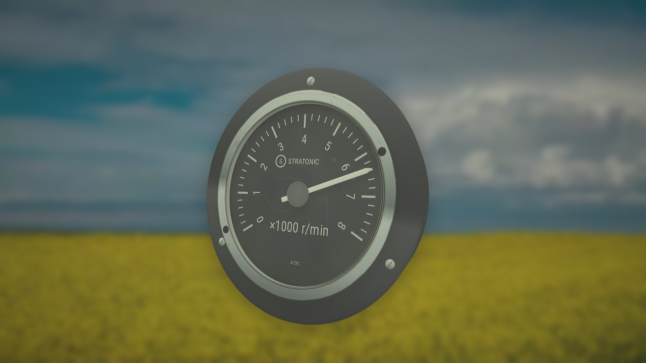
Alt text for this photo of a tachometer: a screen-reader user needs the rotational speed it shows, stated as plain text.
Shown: 6400 rpm
